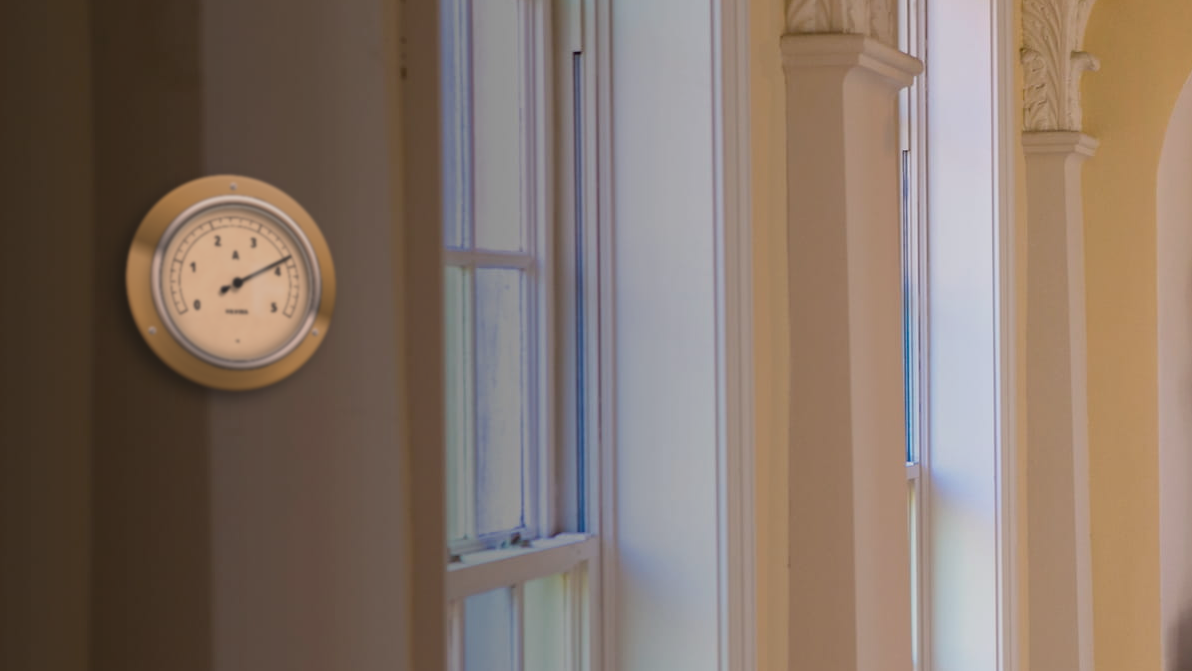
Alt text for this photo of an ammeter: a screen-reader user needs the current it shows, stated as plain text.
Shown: 3.8 A
